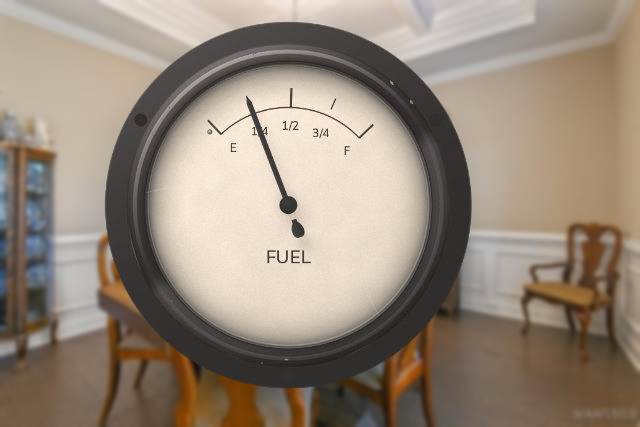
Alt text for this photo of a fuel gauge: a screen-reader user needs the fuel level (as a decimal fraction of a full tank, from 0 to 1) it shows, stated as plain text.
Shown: 0.25
